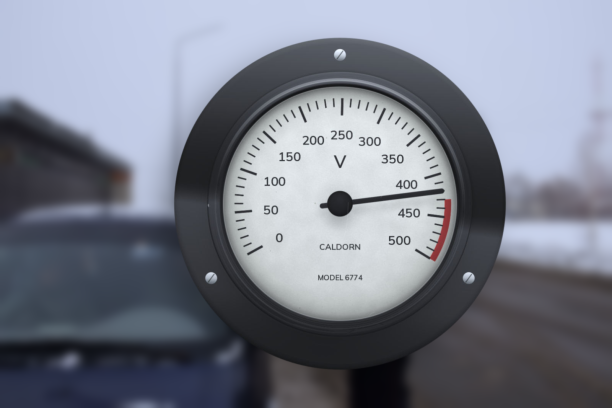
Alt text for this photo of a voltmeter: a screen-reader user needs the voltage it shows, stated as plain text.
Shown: 420 V
